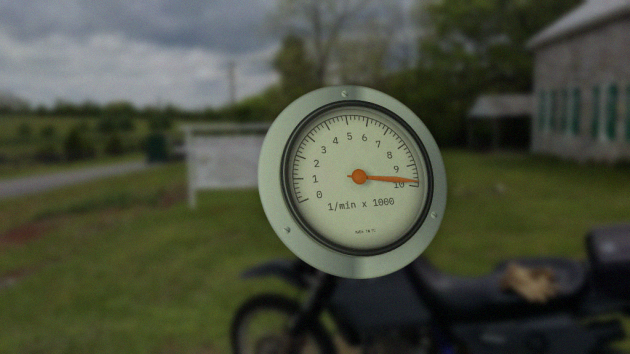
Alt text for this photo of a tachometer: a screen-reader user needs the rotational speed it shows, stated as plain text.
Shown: 9800 rpm
